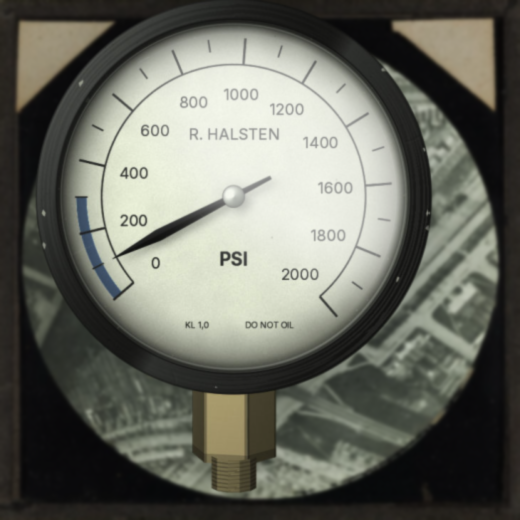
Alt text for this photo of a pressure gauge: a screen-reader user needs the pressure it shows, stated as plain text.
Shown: 100 psi
